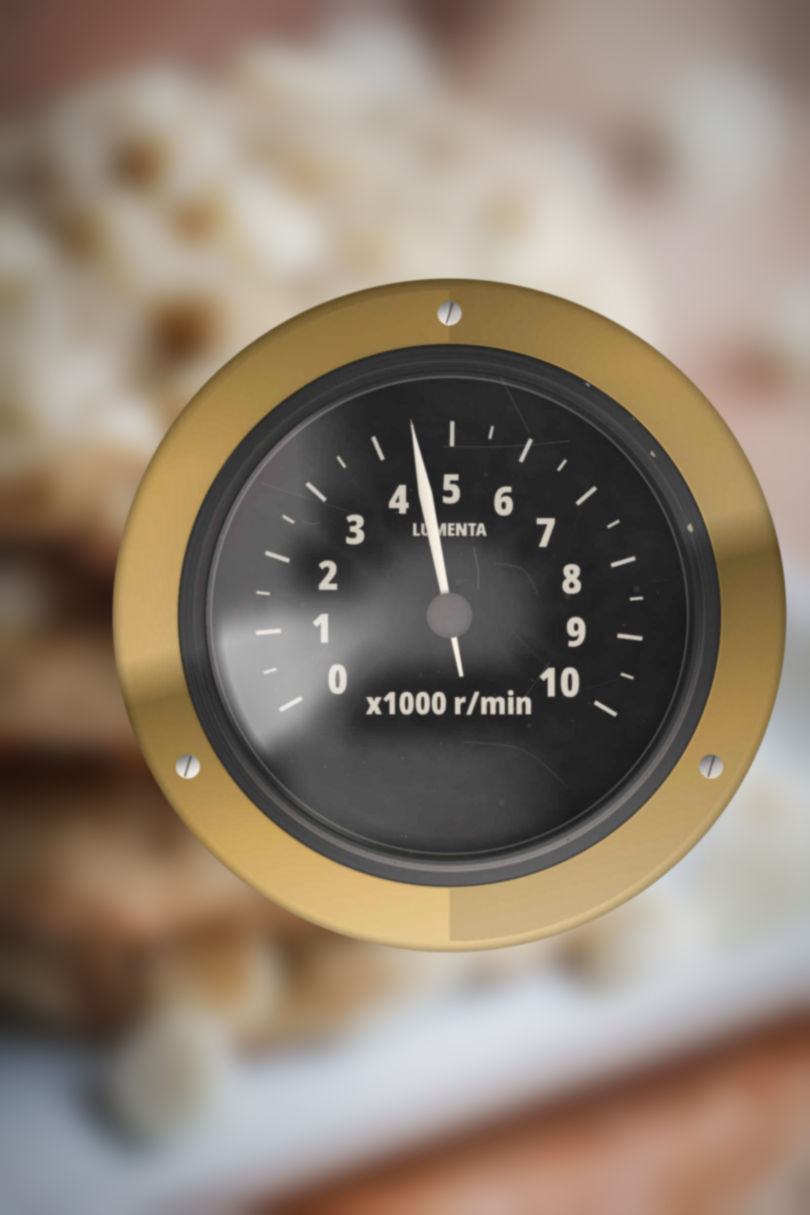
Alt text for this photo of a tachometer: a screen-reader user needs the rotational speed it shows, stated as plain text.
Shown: 4500 rpm
